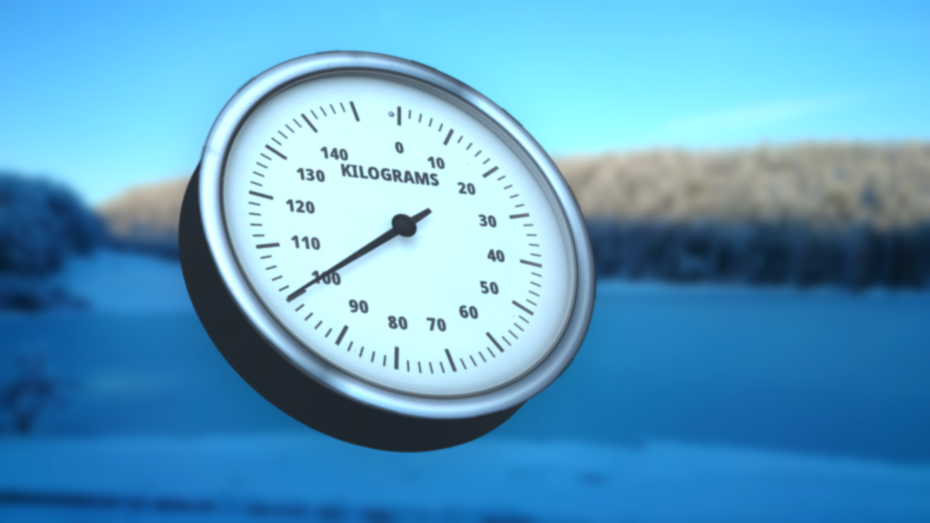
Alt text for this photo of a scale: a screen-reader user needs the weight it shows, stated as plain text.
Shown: 100 kg
